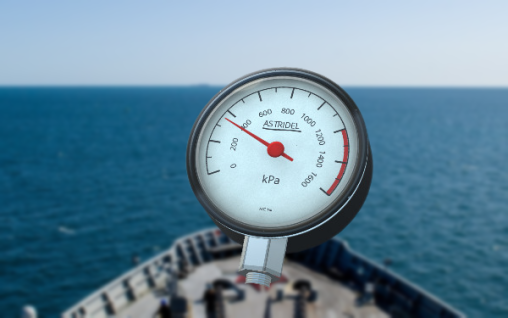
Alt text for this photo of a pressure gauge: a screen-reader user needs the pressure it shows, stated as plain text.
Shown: 350 kPa
